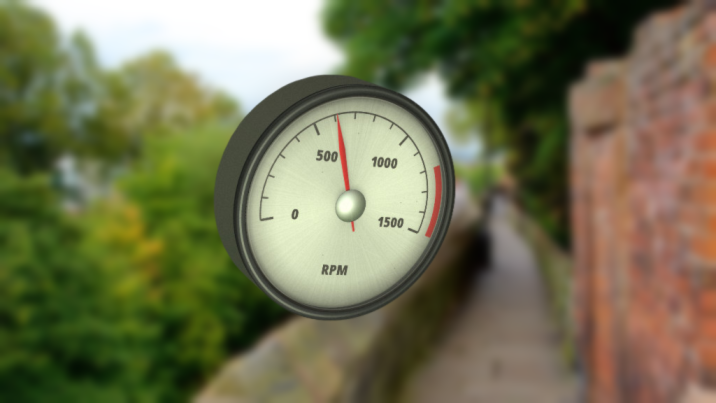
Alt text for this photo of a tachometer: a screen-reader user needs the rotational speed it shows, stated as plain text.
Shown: 600 rpm
